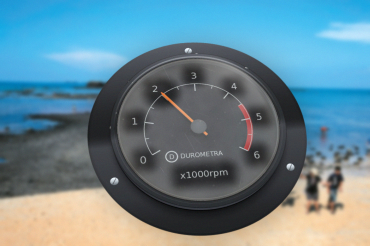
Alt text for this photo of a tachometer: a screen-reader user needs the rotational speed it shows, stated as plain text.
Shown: 2000 rpm
